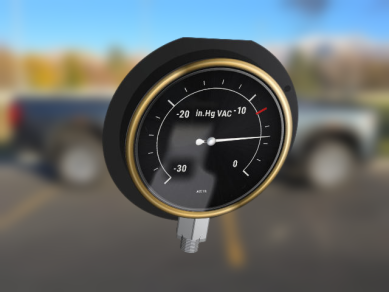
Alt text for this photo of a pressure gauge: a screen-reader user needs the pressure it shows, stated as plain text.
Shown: -5 inHg
